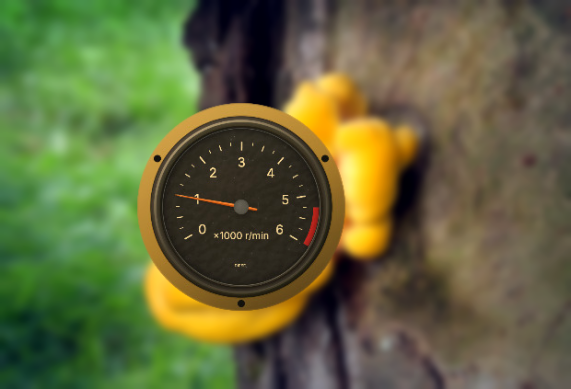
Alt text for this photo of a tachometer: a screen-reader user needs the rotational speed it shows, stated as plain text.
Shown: 1000 rpm
